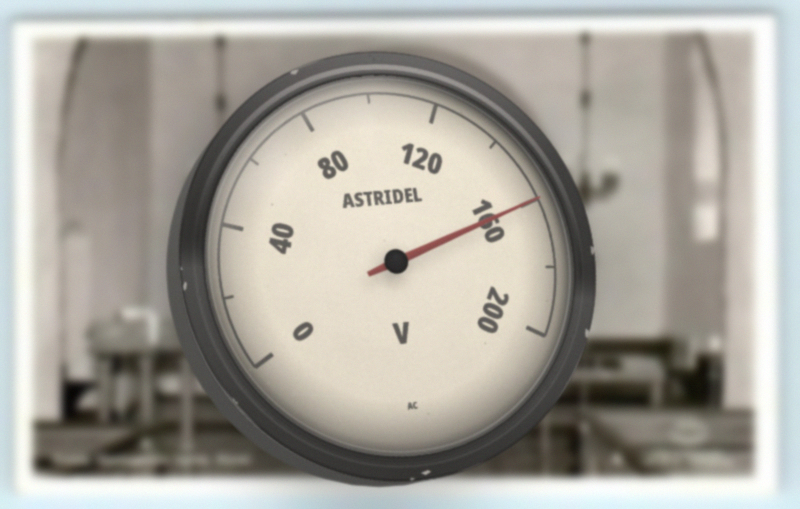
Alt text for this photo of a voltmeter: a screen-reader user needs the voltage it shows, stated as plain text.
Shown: 160 V
